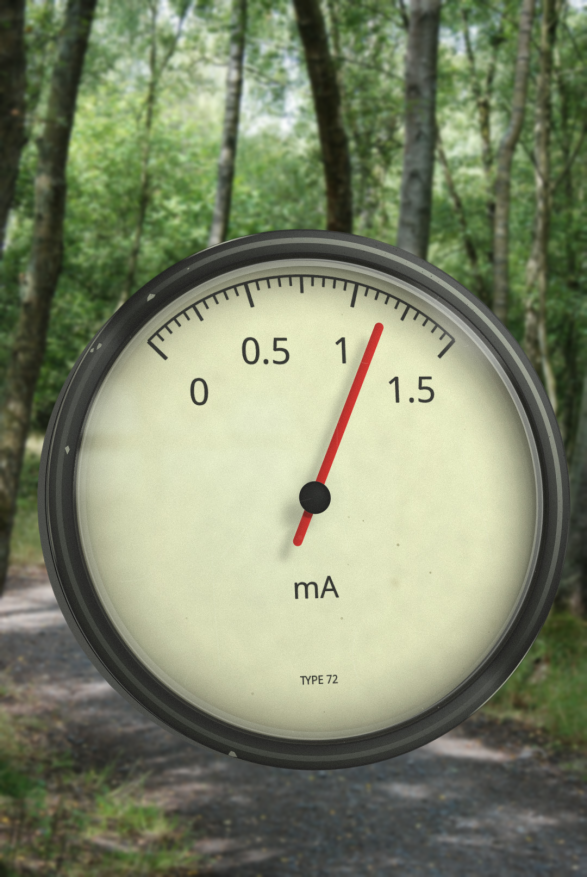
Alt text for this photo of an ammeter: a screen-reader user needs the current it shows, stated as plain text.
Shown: 1.15 mA
